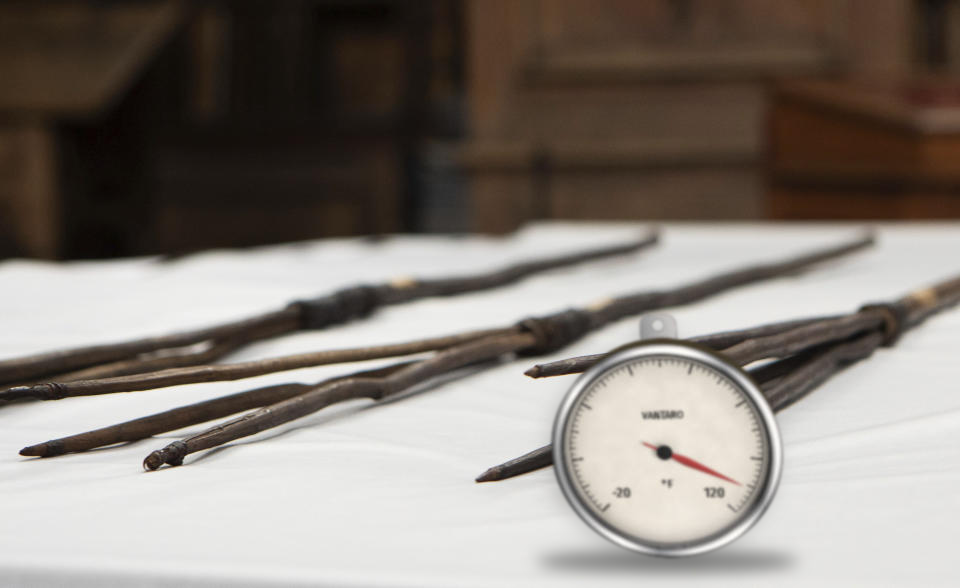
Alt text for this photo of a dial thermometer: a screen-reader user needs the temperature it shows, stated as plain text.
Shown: 110 °F
